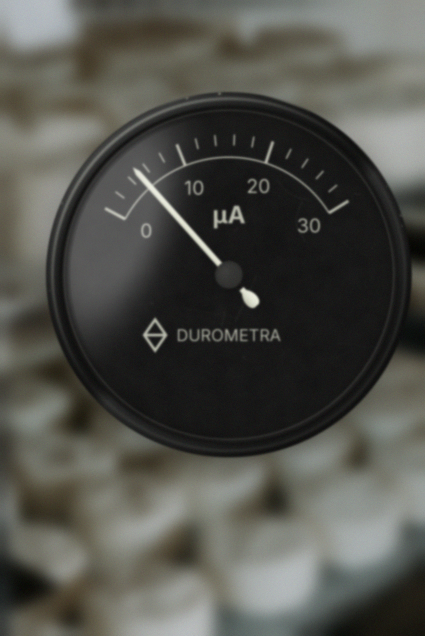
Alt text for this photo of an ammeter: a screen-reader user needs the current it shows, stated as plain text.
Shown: 5 µA
